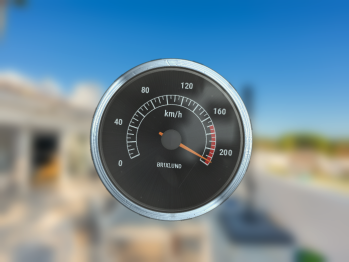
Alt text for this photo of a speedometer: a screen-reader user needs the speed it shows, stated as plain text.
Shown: 215 km/h
